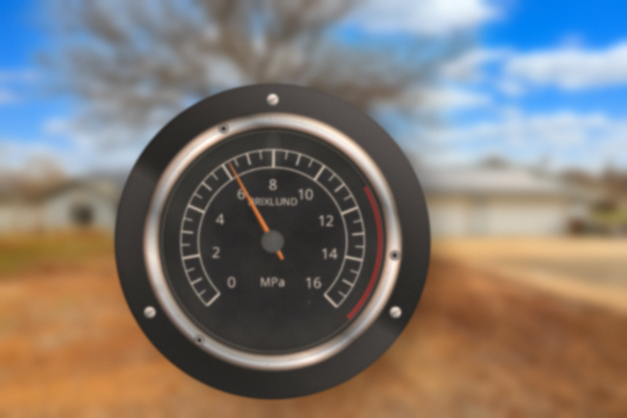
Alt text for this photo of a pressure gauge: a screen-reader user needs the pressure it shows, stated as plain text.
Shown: 6.25 MPa
